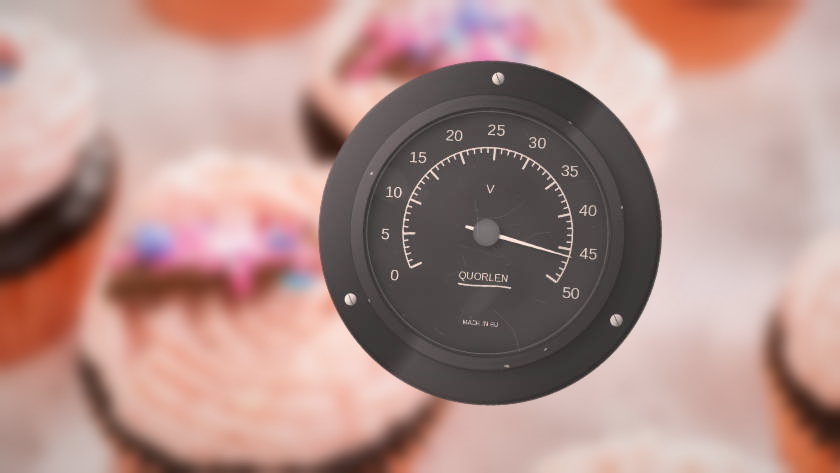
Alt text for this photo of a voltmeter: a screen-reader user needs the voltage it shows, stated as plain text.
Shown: 46 V
